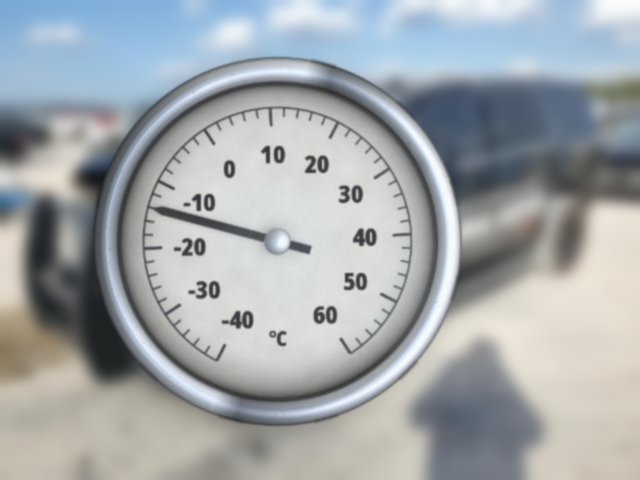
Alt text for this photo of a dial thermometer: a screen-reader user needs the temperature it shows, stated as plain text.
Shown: -14 °C
